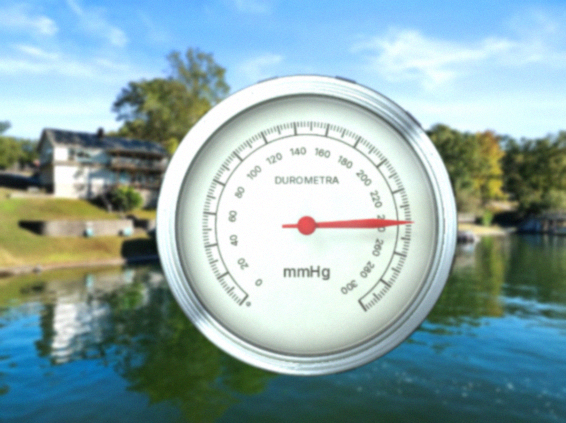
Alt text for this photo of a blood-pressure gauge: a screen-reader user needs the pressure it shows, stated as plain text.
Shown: 240 mmHg
